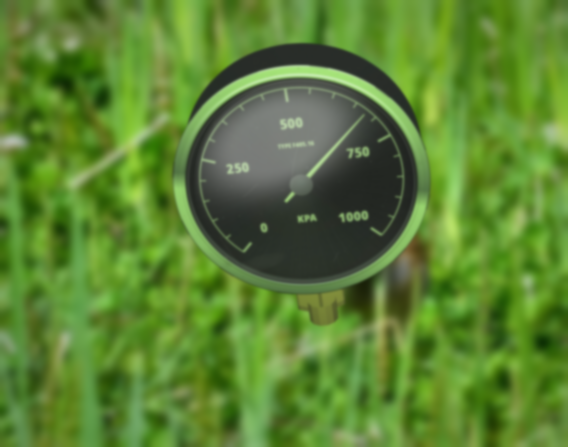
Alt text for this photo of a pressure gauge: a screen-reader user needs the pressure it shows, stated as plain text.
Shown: 675 kPa
